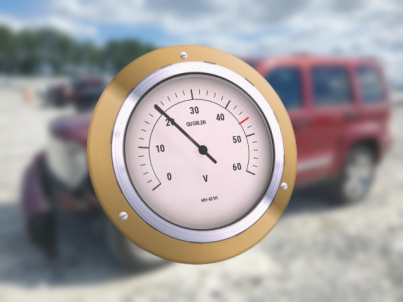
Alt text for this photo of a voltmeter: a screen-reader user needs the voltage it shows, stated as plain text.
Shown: 20 V
